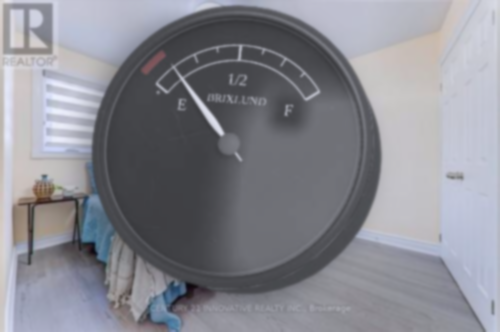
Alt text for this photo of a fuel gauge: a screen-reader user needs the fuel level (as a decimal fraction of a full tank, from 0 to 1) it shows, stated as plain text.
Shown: 0.125
